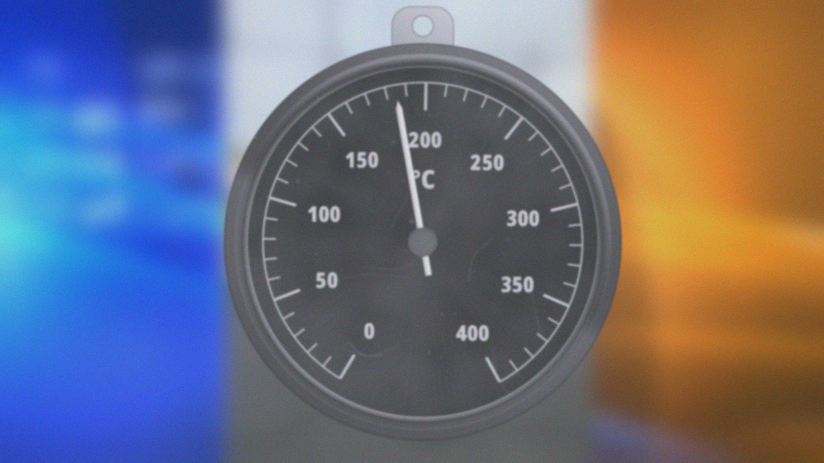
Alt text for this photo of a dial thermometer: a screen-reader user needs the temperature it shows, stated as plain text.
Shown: 185 °C
